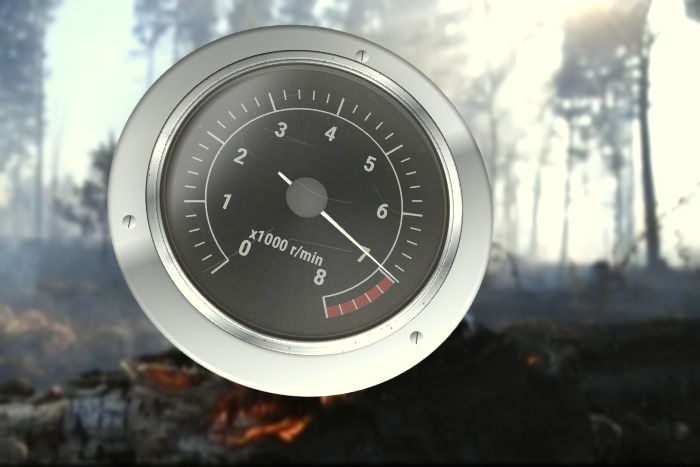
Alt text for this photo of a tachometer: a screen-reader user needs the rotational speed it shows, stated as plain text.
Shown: 7000 rpm
